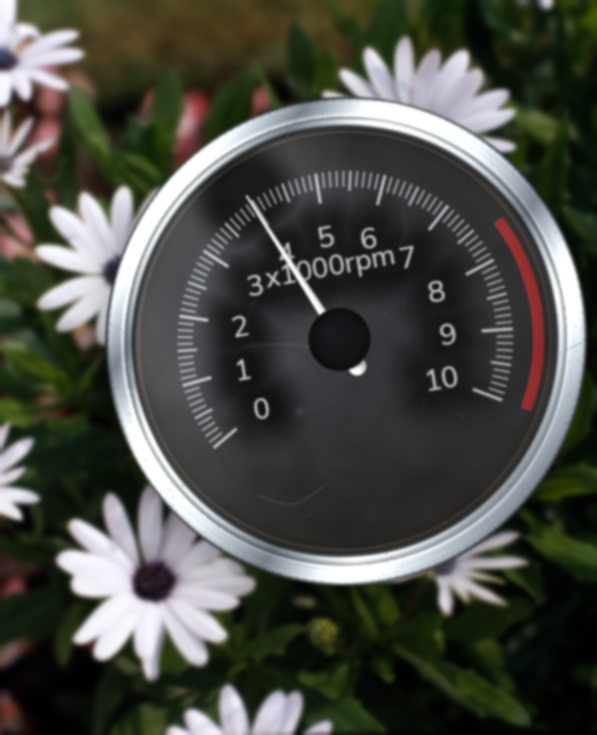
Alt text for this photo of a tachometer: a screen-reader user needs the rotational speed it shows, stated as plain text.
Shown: 4000 rpm
